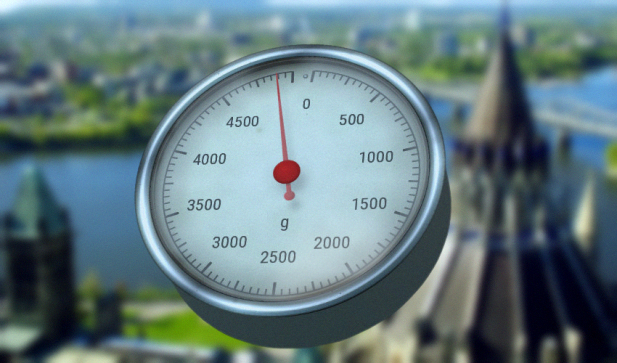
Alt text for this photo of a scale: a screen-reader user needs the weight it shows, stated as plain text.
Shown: 4900 g
